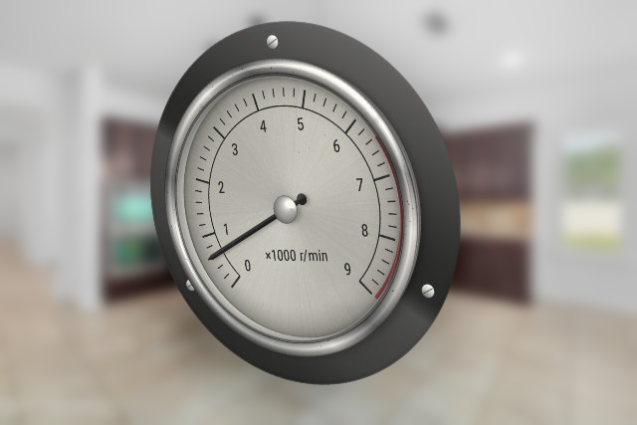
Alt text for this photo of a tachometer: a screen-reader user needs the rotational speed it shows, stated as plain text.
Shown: 600 rpm
